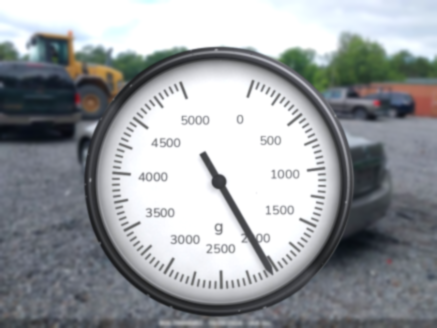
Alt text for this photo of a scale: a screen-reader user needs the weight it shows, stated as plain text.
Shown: 2050 g
